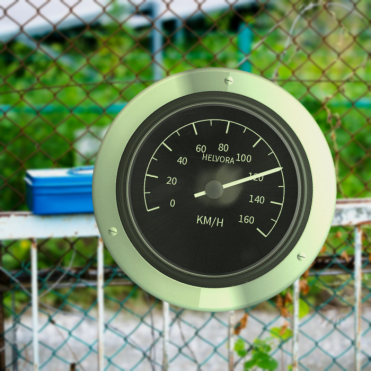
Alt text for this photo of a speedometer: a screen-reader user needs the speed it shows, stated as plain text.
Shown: 120 km/h
